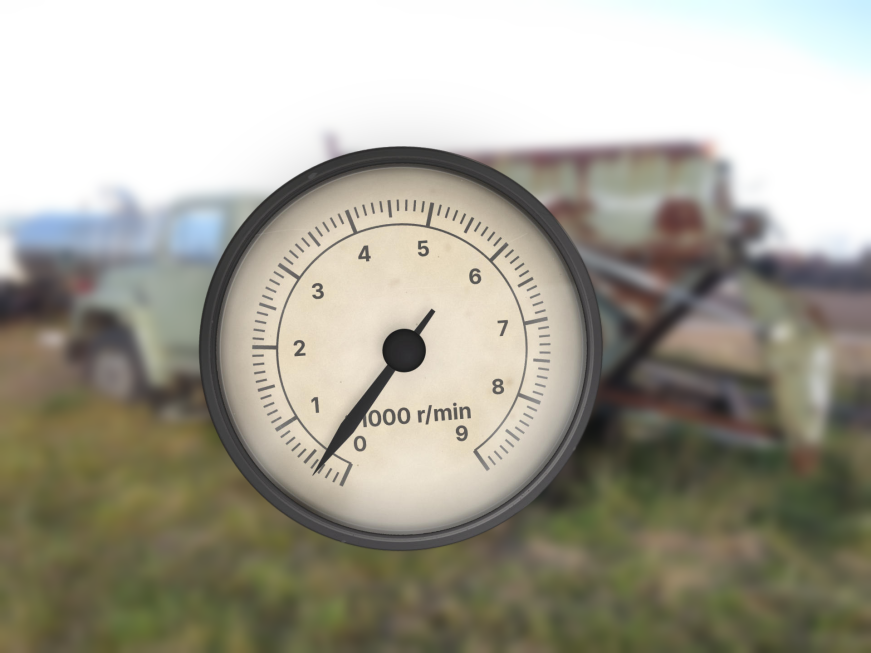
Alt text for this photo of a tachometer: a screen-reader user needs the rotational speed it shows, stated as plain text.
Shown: 350 rpm
